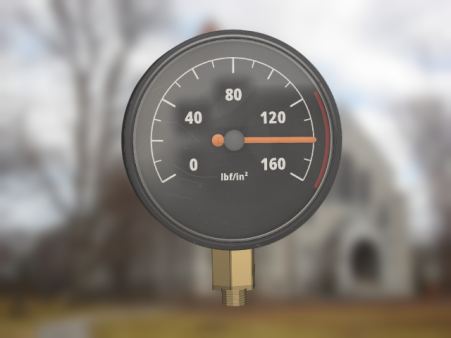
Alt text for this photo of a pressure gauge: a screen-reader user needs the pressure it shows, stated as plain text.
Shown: 140 psi
